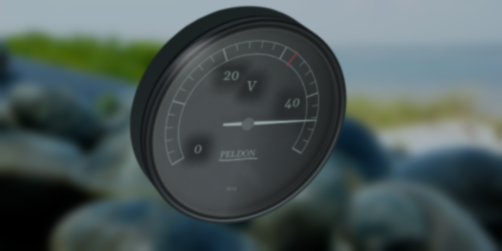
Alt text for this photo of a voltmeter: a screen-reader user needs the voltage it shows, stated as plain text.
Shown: 44 V
